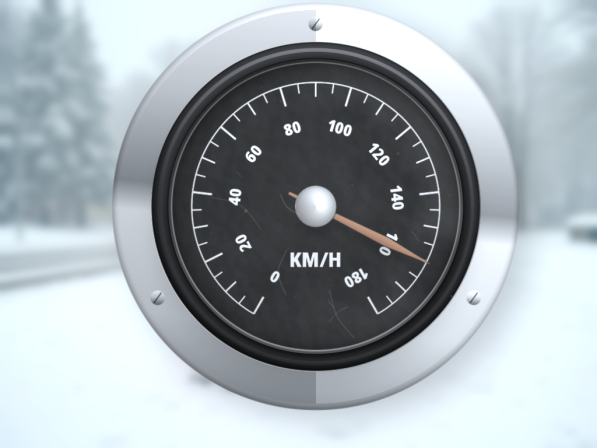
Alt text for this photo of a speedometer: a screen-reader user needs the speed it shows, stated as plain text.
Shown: 160 km/h
